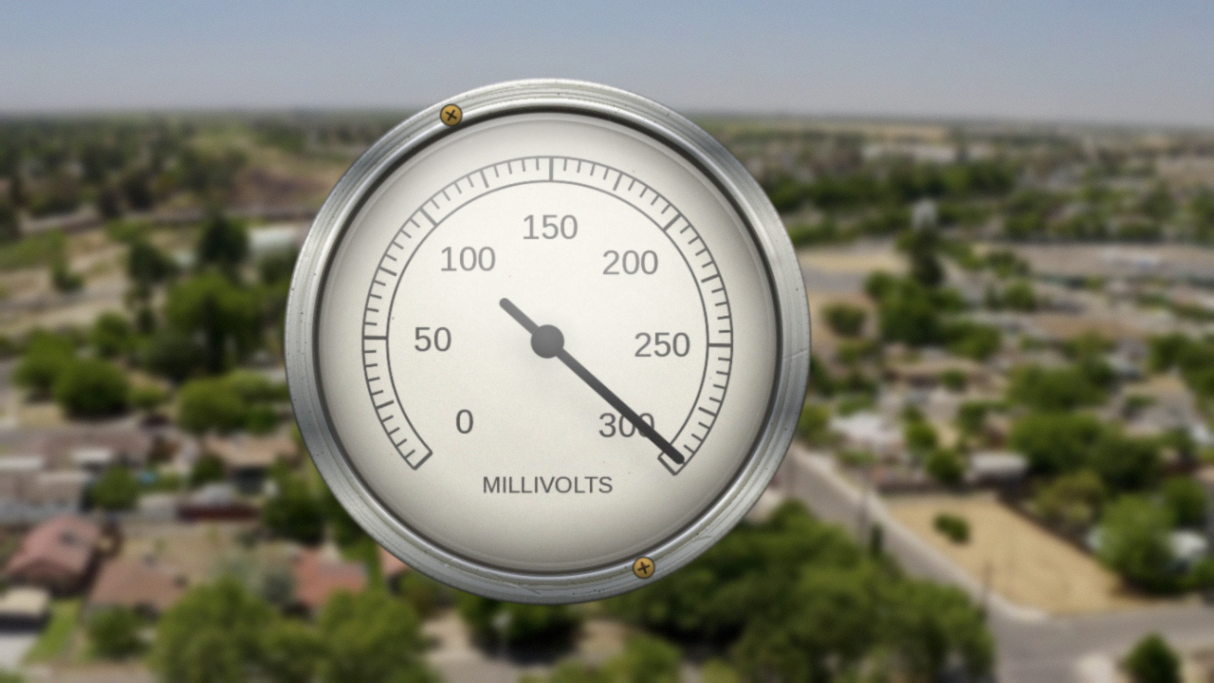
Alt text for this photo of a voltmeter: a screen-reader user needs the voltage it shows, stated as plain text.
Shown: 295 mV
